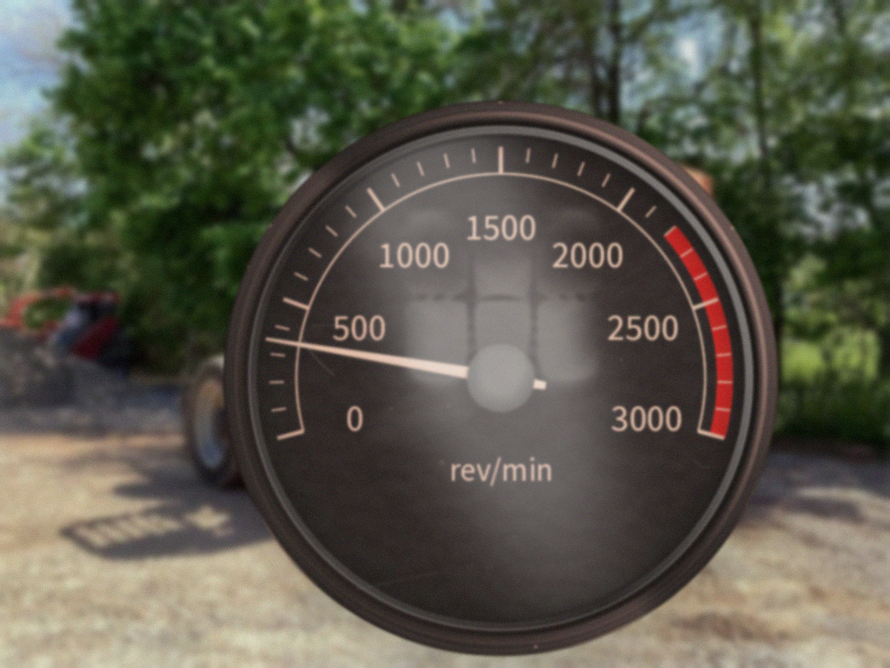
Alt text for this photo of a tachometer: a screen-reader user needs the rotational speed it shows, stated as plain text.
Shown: 350 rpm
